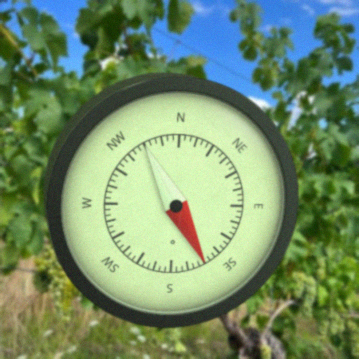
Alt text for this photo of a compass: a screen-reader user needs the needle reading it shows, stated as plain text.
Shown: 150 °
